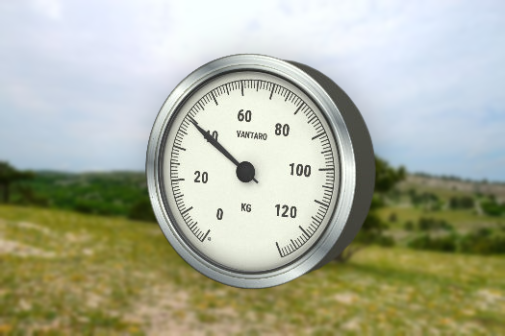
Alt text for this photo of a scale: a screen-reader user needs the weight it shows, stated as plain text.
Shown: 40 kg
